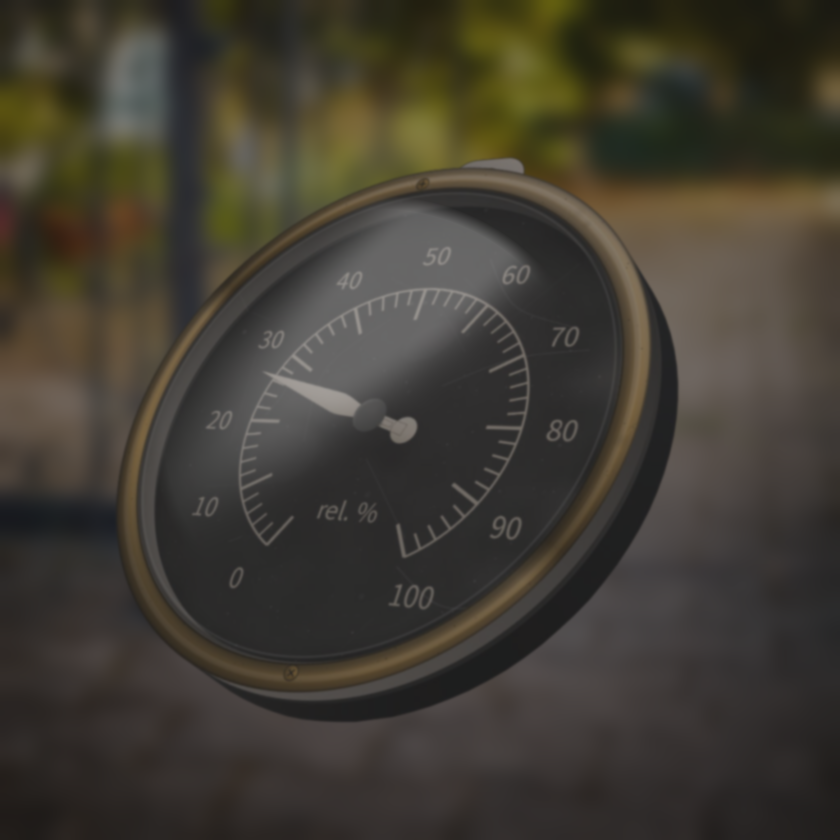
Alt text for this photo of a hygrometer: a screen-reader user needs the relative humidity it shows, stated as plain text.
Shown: 26 %
